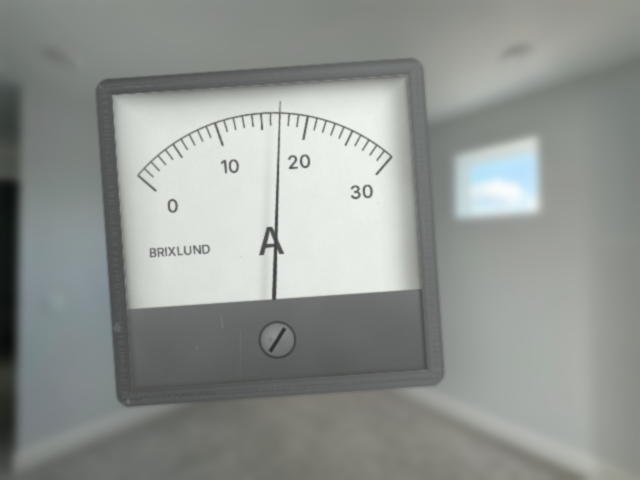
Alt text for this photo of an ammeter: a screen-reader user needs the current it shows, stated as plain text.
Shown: 17 A
